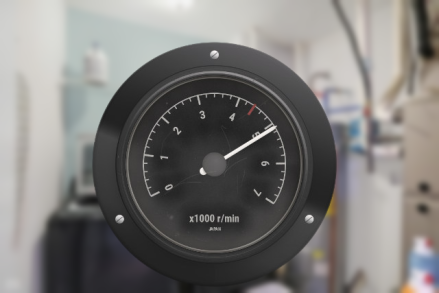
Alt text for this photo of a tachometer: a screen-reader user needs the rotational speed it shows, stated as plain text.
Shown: 5100 rpm
